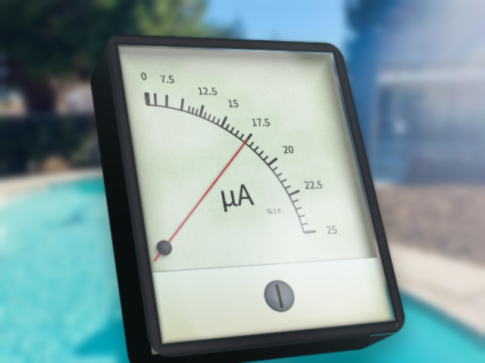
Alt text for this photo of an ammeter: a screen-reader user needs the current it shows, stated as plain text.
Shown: 17.5 µA
